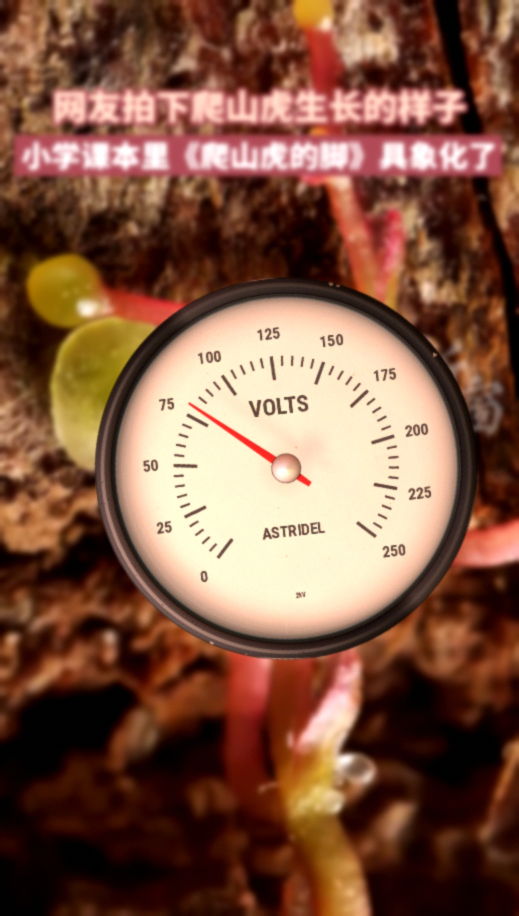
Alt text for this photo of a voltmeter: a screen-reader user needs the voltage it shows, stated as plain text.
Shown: 80 V
